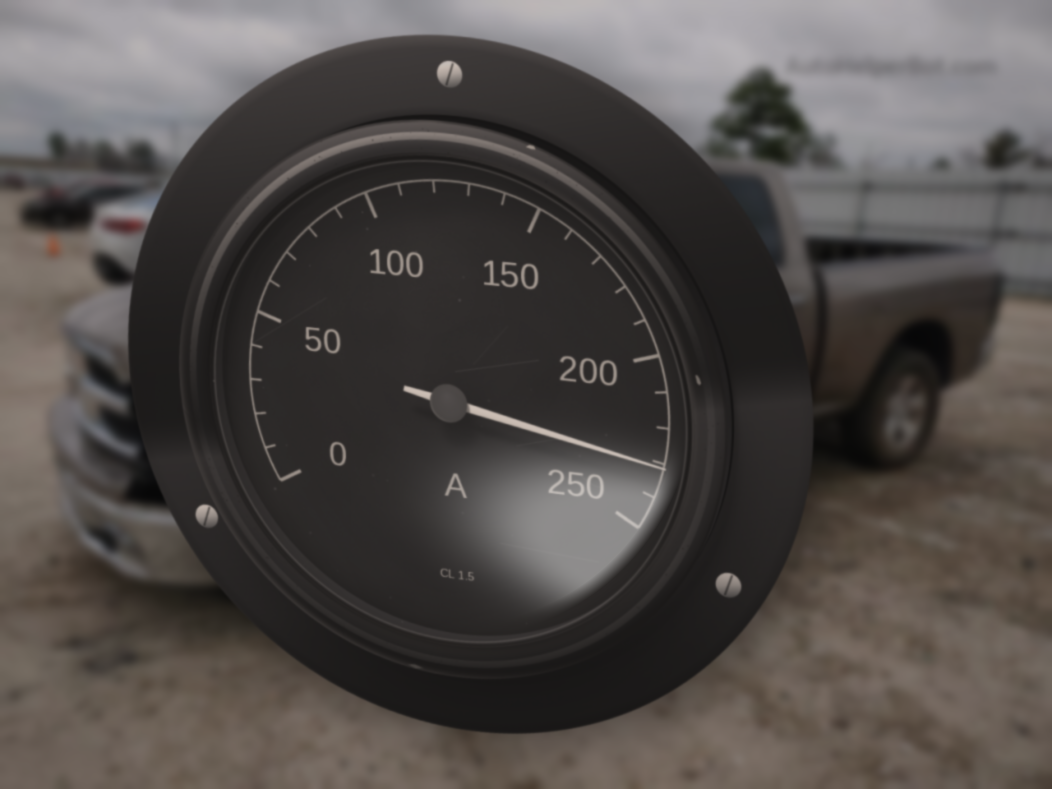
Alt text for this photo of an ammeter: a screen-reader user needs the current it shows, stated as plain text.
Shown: 230 A
